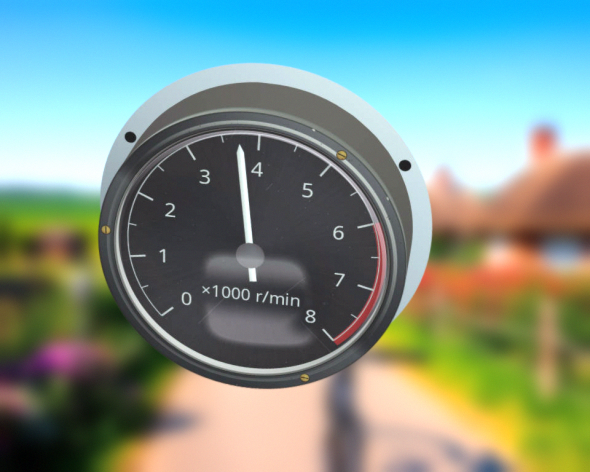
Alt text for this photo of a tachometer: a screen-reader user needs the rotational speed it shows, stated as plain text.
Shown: 3750 rpm
